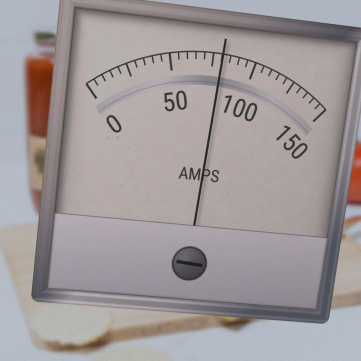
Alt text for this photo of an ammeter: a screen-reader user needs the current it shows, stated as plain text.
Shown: 80 A
